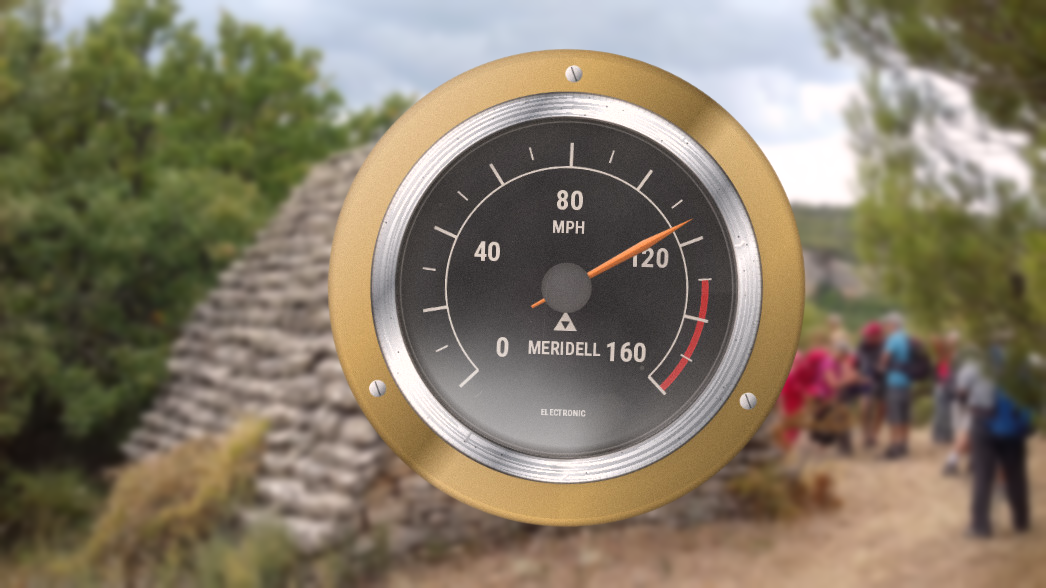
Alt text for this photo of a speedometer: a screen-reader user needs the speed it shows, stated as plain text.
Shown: 115 mph
